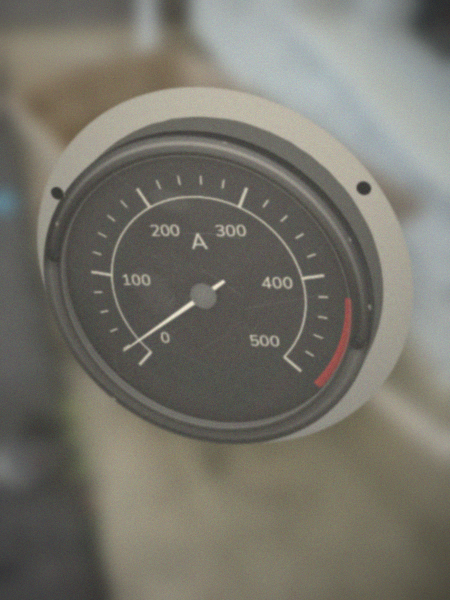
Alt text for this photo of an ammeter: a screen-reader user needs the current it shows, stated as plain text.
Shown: 20 A
